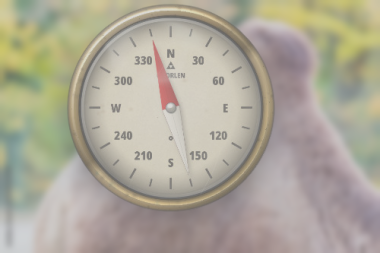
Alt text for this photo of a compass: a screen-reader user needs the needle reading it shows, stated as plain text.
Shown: 345 °
